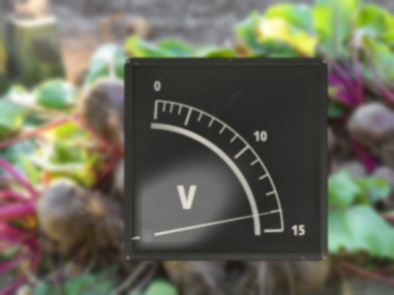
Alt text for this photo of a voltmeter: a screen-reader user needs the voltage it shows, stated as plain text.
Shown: 14 V
